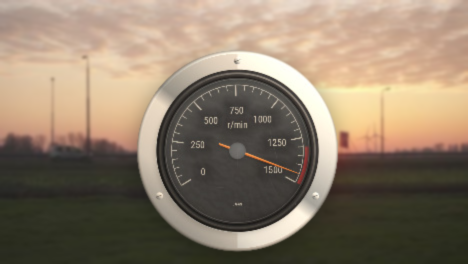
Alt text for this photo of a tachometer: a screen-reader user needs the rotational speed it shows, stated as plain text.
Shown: 1450 rpm
